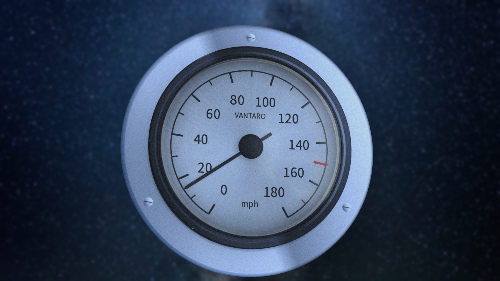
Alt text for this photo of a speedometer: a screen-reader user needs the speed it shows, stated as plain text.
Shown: 15 mph
